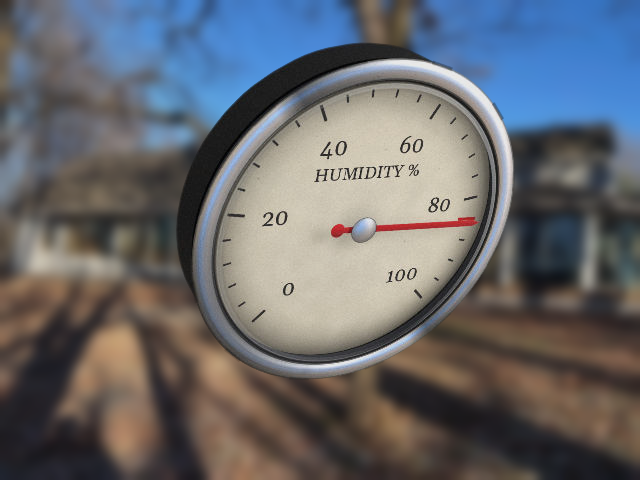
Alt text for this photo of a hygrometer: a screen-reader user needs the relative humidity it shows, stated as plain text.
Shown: 84 %
